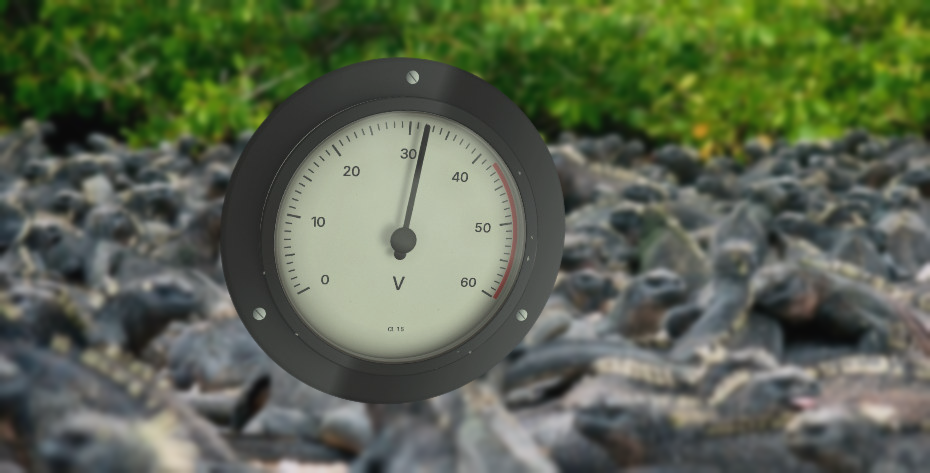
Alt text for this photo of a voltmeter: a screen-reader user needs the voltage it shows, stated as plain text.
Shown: 32 V
